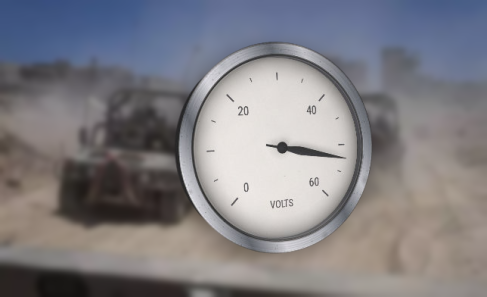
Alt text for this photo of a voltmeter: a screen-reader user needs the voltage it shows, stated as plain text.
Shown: 52.5 V
